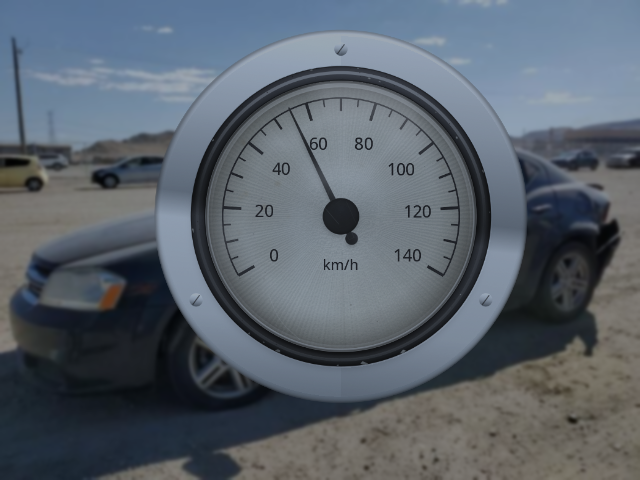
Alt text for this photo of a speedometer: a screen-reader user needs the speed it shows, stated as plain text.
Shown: 55 km/h
